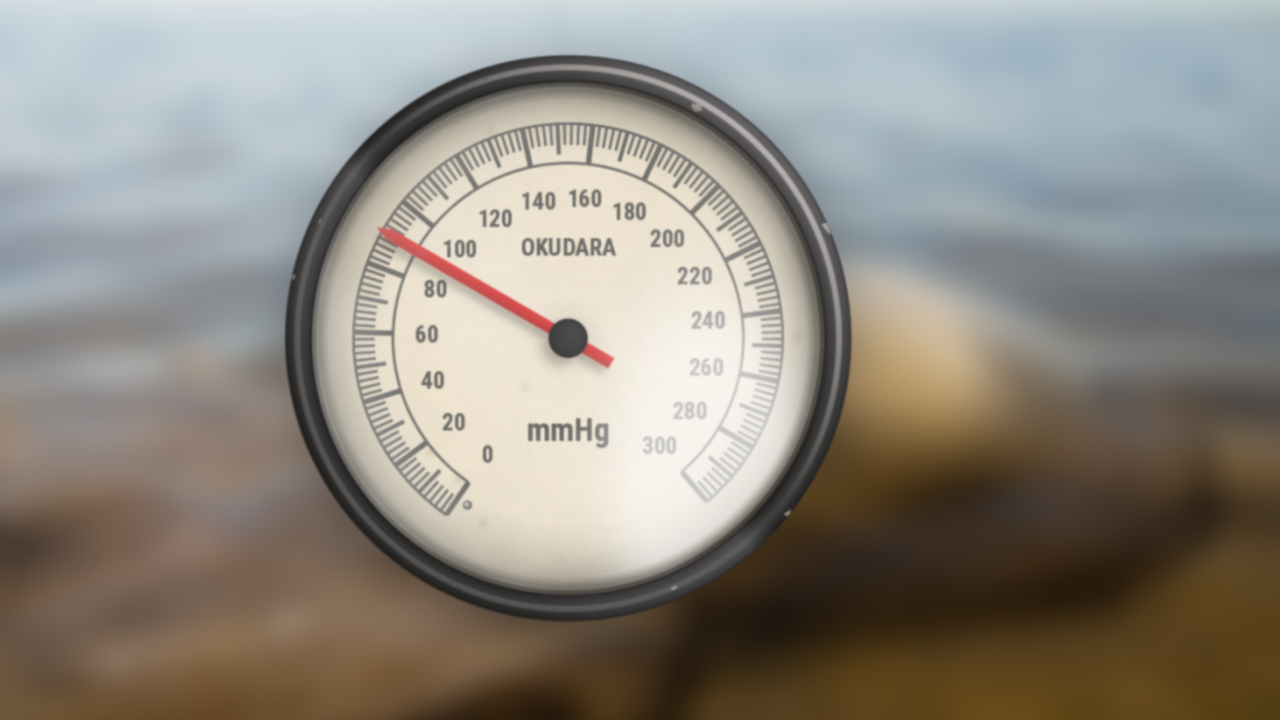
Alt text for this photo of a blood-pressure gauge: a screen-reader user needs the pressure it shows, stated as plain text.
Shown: 90 mmHg
